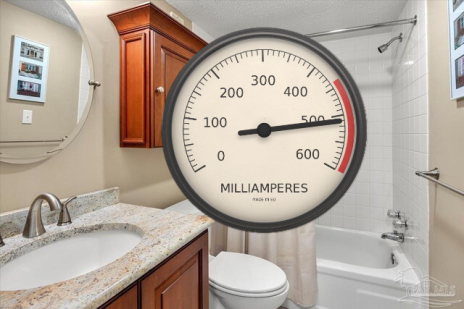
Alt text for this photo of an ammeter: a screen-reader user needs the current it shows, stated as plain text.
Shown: 510 mA
